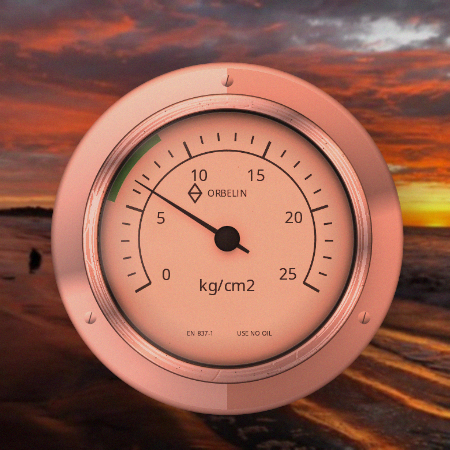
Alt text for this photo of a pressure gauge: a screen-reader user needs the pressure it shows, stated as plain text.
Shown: 6.5 kg/cm²
